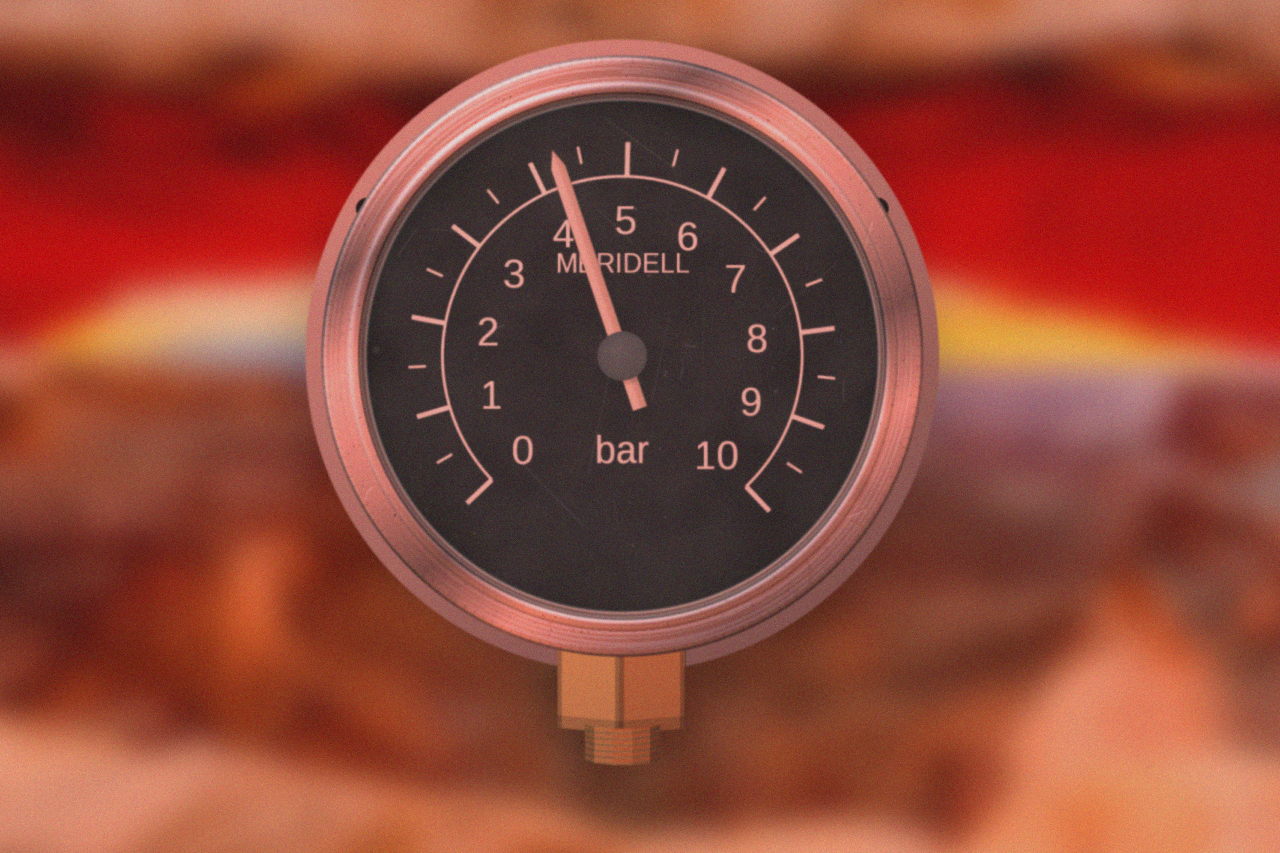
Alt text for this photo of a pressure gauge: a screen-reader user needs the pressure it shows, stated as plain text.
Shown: 4.25 bar
